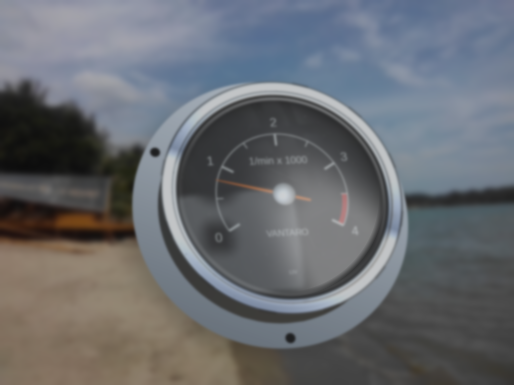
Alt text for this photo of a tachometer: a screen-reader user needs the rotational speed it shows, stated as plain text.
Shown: 750 rpm
